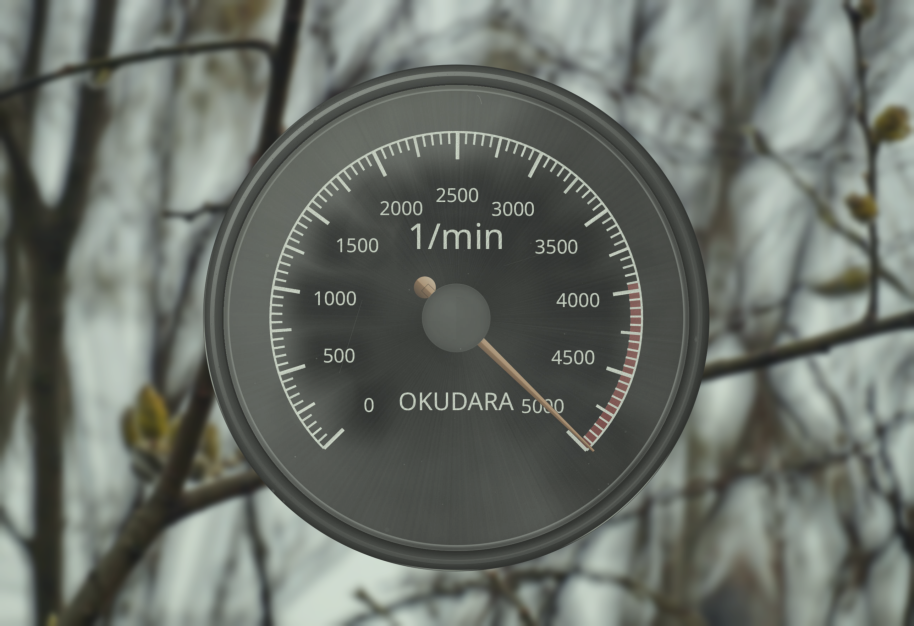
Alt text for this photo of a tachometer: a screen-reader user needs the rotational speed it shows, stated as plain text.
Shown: 4975 rpm
